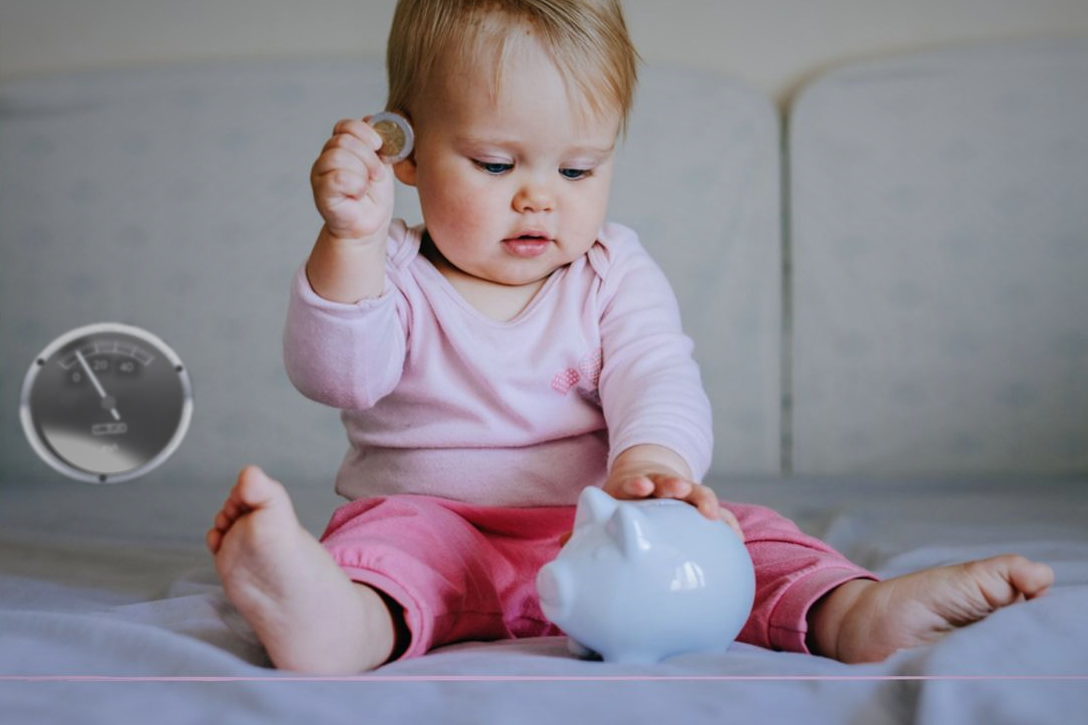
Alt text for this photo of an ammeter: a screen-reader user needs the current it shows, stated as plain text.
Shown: 10 mA
